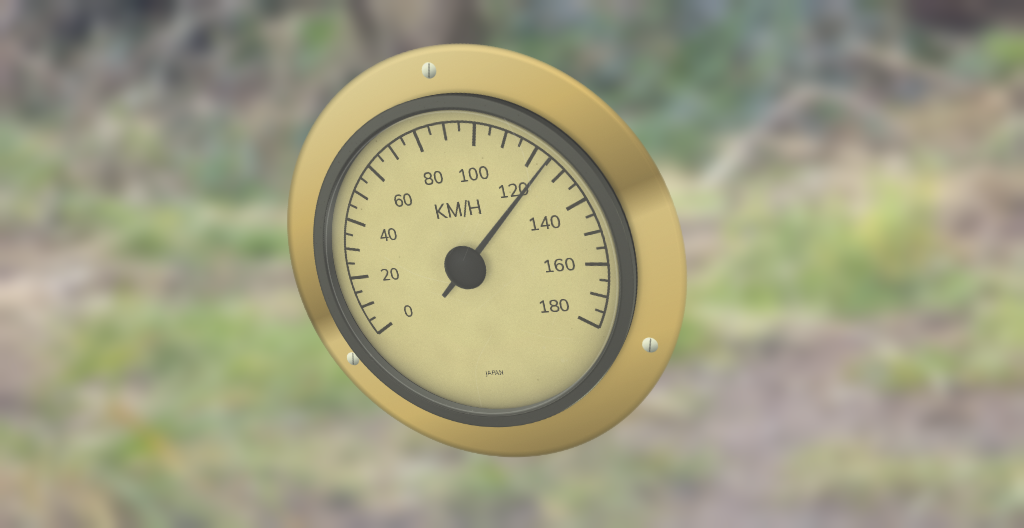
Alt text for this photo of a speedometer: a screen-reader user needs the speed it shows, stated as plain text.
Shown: 125 km/h
